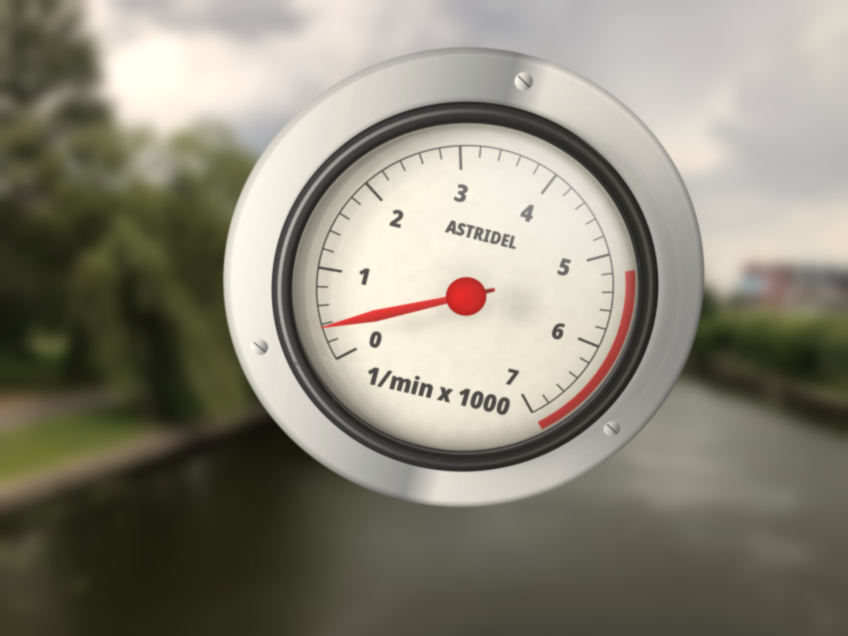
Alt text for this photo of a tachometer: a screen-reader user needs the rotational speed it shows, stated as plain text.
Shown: 400 rpm
